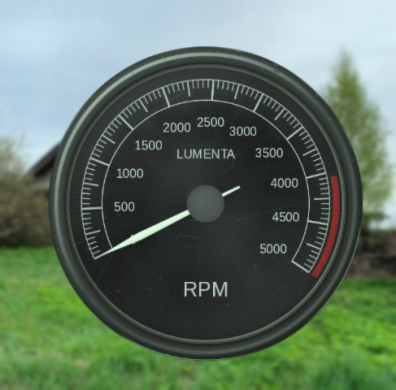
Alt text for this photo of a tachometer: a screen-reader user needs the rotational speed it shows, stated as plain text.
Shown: 0 rpm
